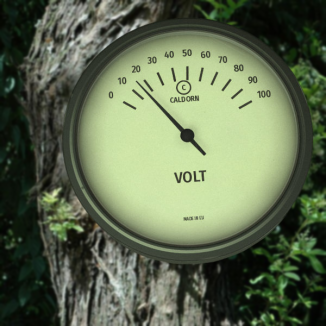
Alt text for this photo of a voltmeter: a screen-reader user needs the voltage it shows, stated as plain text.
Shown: 15 V
